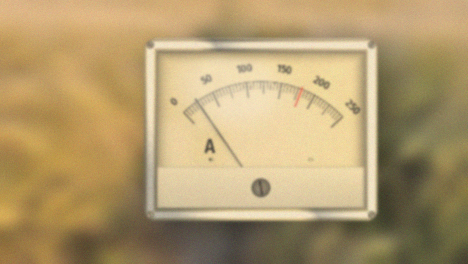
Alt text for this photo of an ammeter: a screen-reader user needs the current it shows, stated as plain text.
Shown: 25 A
